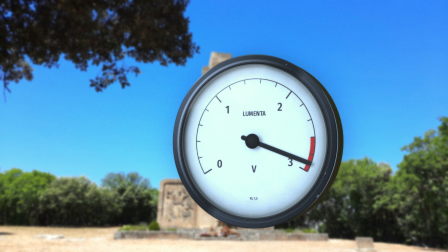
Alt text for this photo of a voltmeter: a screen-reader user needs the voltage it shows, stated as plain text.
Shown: 2.9 V
